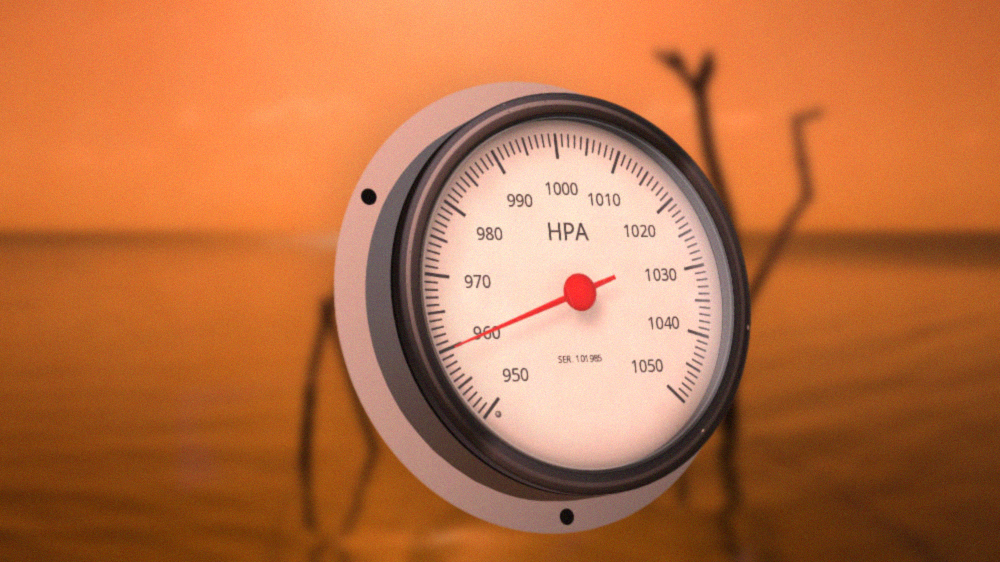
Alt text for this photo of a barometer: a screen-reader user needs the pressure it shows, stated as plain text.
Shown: 960 hPa
